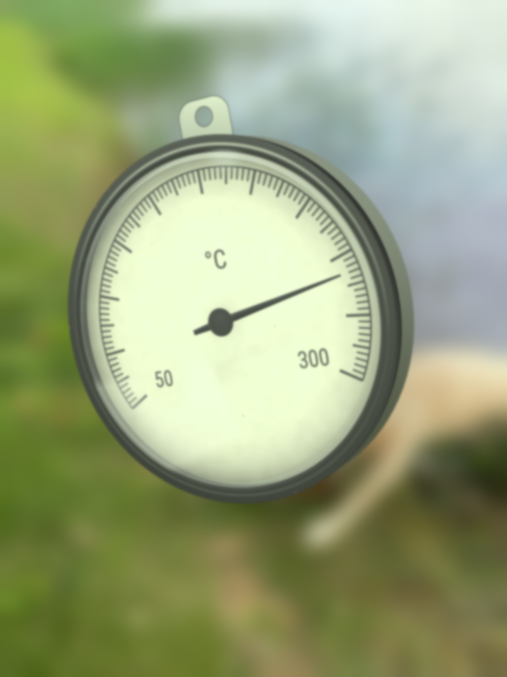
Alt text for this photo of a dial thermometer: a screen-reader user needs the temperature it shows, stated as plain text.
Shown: 257.5 °C
